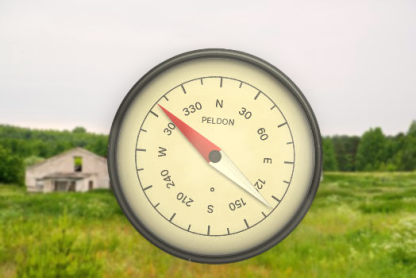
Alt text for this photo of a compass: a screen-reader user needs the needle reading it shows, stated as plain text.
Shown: 307.5 °
